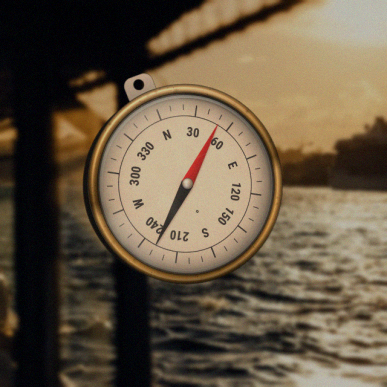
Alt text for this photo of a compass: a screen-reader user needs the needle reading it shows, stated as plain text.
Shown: 50 °
